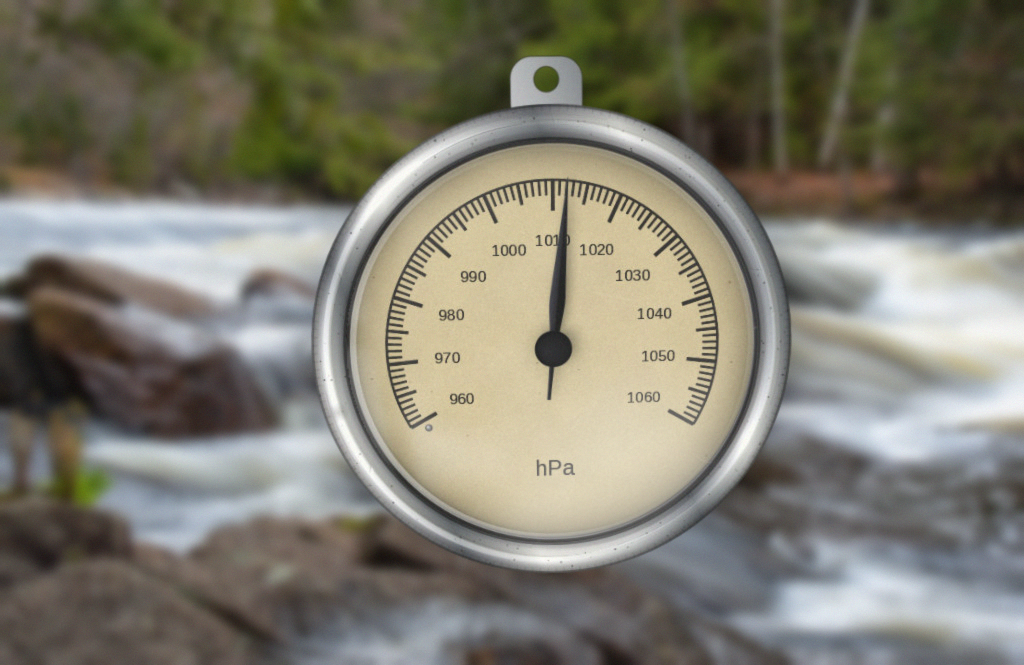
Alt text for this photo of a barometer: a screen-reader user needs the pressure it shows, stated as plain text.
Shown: 1012 hPa
